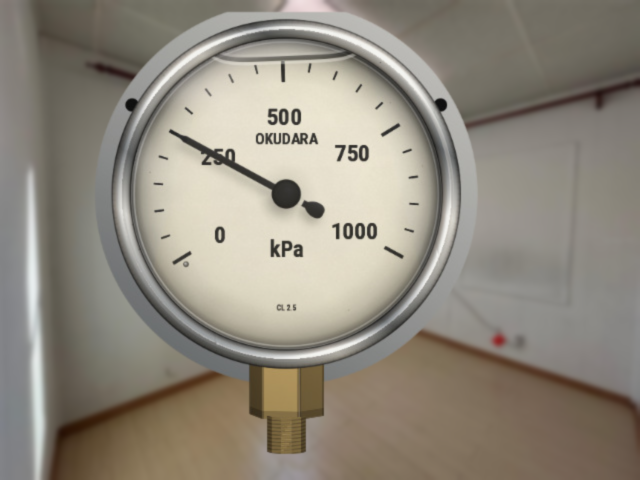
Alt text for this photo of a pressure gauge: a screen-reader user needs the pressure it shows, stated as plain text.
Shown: 250 kPa
